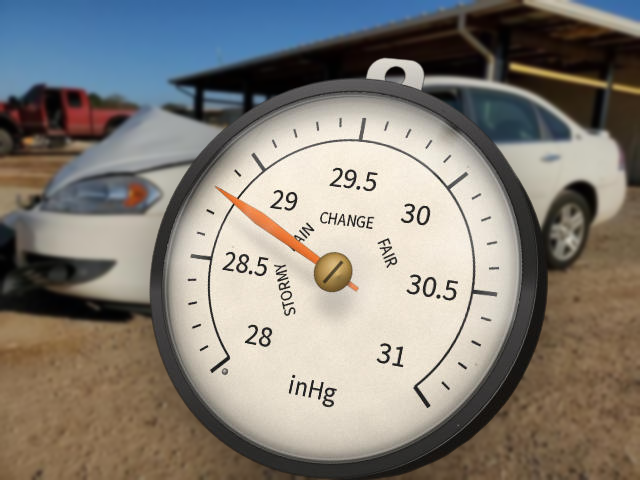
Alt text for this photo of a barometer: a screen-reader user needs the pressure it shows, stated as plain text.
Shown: 28.8 inHg
